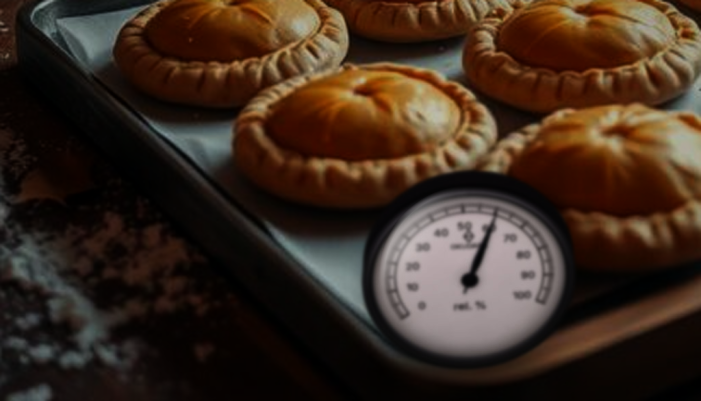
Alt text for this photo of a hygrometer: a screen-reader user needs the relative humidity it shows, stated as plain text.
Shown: 60 %
